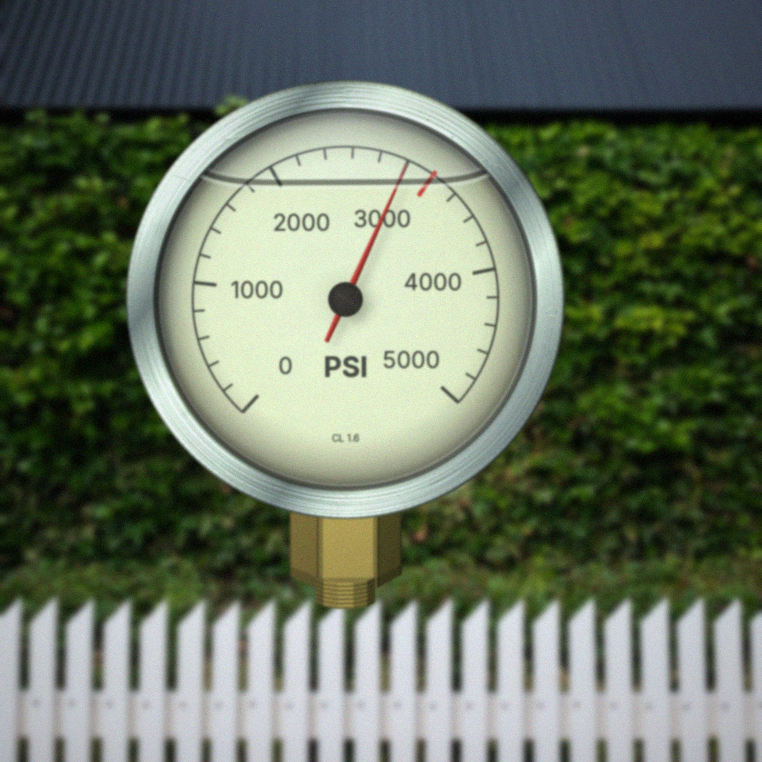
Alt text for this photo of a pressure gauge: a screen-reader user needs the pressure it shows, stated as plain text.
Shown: 3000 psi
